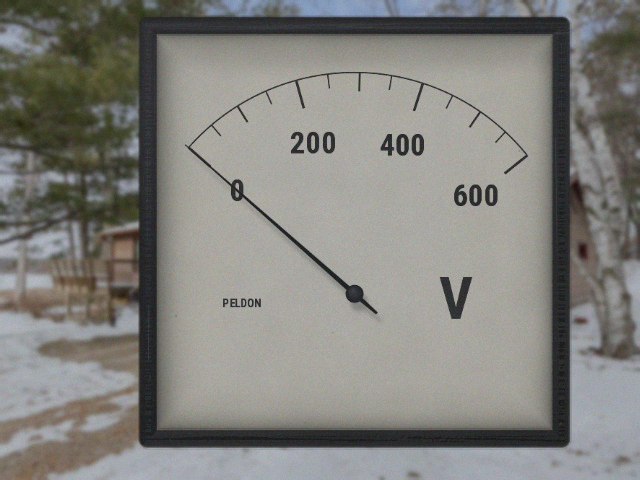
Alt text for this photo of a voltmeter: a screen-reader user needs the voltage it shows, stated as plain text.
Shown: 0 V
